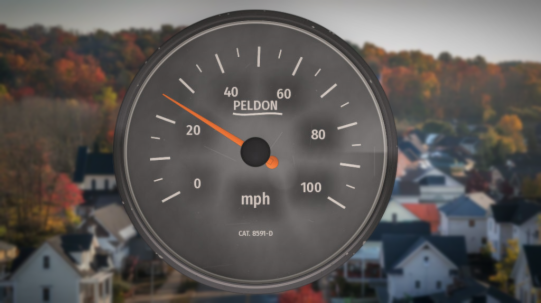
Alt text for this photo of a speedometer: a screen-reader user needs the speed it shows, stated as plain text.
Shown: 25 mph
